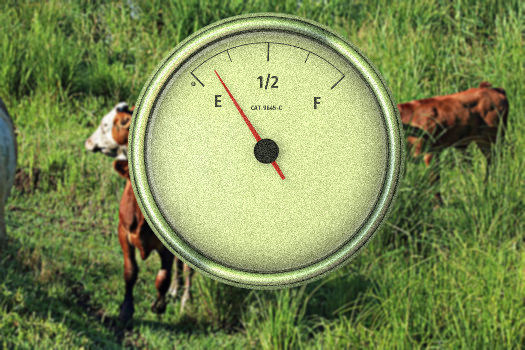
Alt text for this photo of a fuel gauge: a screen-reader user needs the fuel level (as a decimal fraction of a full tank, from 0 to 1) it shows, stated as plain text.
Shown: 0.125
